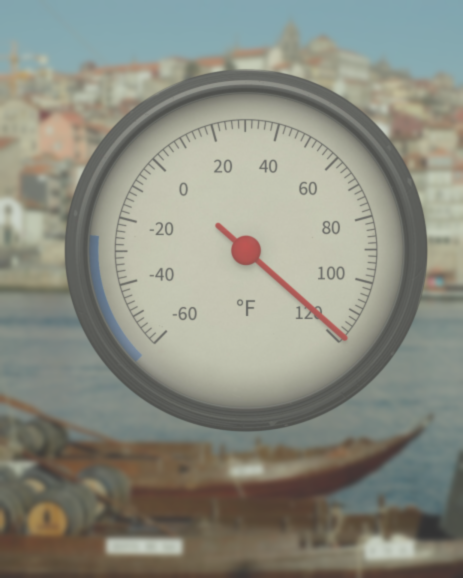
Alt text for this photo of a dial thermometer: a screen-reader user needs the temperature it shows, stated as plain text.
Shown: 118 °F
